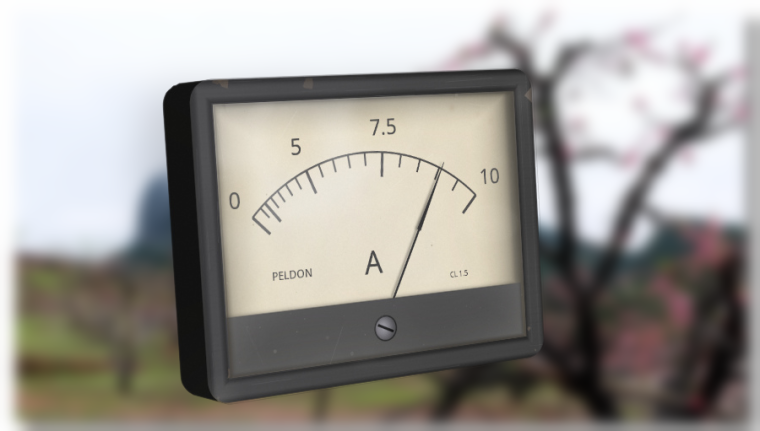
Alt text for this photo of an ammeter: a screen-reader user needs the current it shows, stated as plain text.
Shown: 9 A
